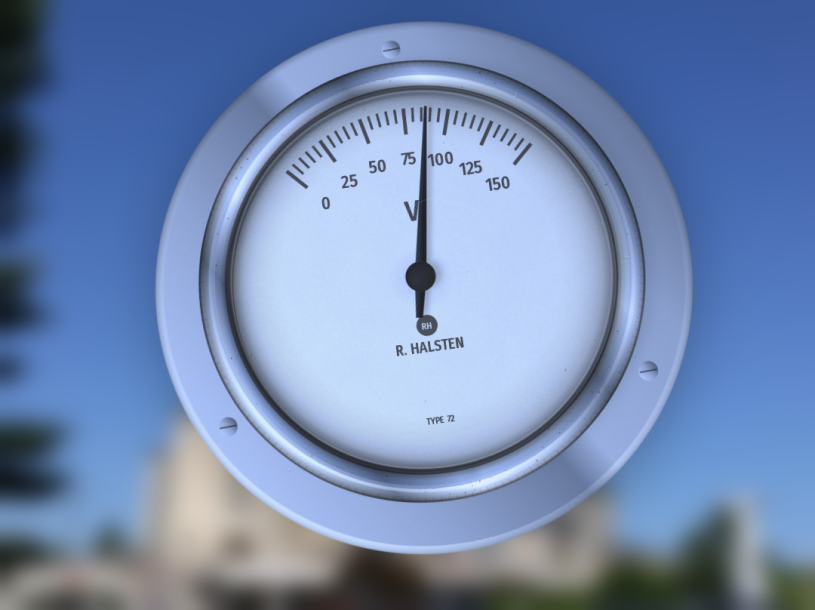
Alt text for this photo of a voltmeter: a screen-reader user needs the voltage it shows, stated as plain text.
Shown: 87.5 V
